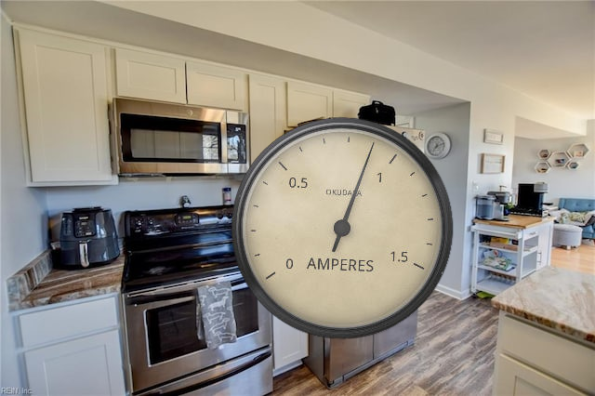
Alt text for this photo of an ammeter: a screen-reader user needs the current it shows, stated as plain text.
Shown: 0.9 A
